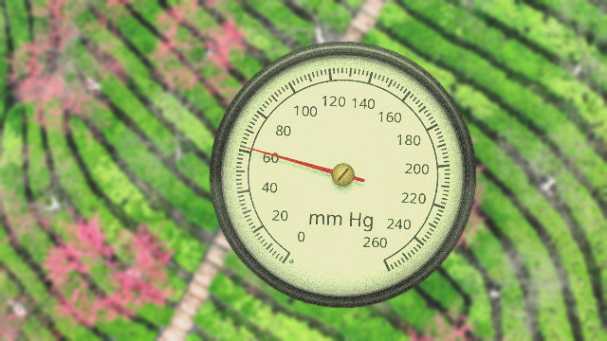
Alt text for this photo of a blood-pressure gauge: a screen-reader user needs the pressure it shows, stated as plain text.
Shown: 62 mmHg
